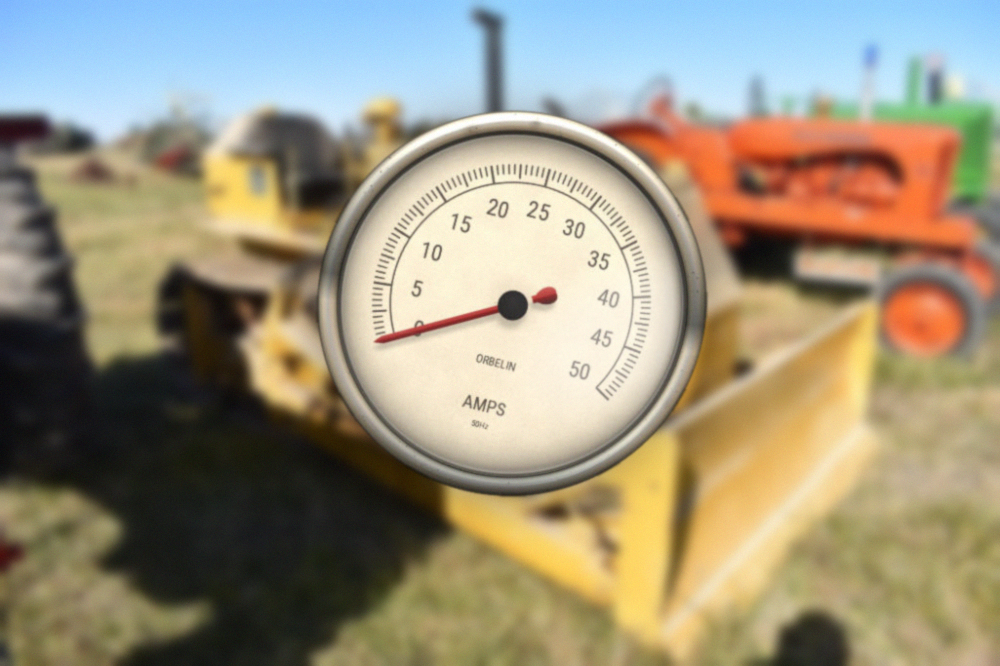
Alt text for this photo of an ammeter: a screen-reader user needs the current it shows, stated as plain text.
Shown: 0 A
